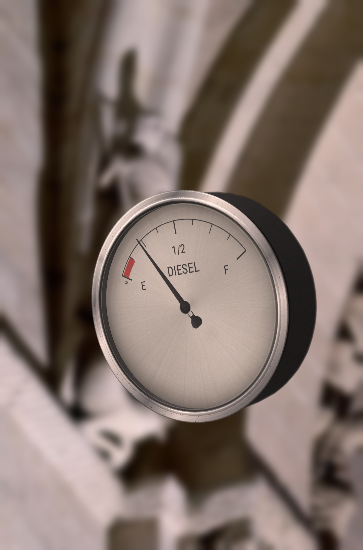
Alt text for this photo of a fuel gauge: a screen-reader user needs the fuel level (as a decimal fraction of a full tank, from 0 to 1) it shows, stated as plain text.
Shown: 0.25
